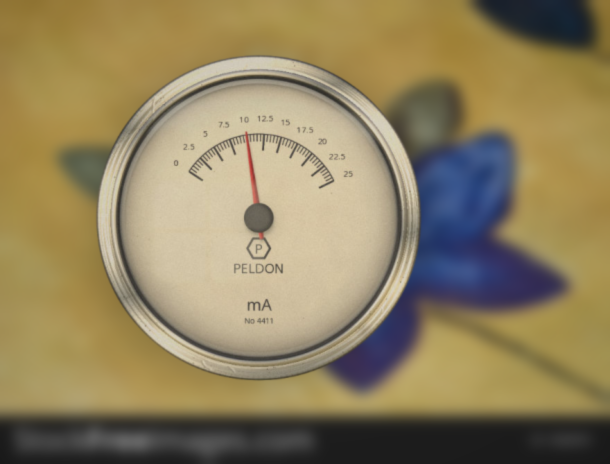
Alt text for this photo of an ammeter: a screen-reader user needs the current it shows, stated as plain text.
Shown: 10 mA
